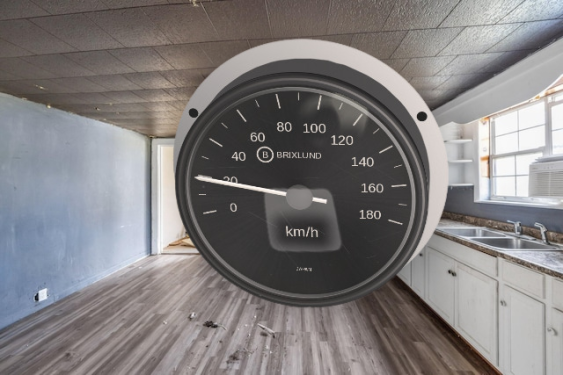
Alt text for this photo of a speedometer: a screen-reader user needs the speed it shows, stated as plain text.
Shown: 20 km/h
